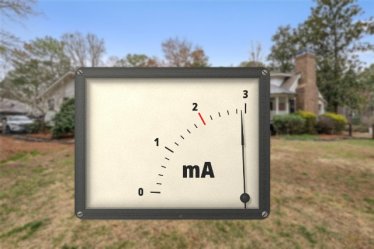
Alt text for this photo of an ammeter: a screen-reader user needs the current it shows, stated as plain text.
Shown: 2.9 mA
